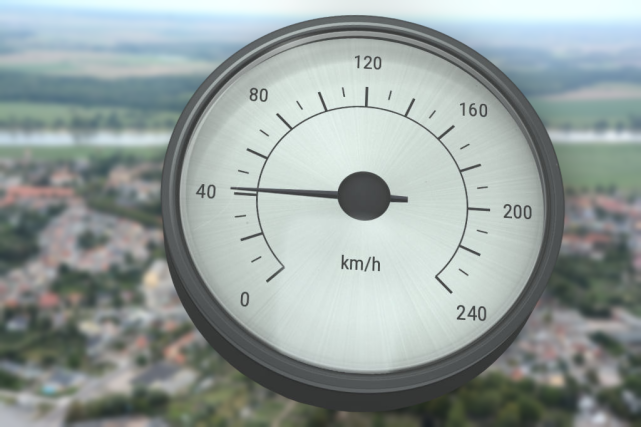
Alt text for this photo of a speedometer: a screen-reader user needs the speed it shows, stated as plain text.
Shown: 40 km/h
